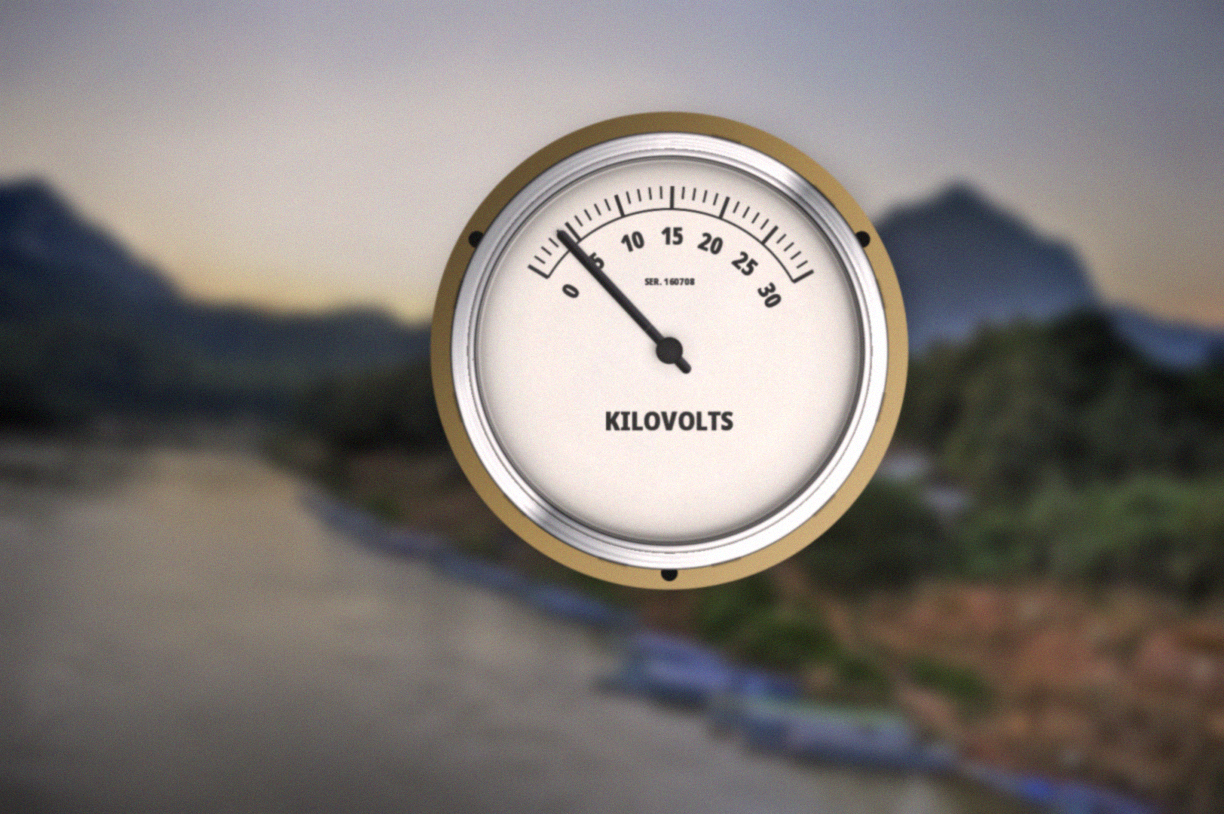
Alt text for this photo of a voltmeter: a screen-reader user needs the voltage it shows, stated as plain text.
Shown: 4 kV
